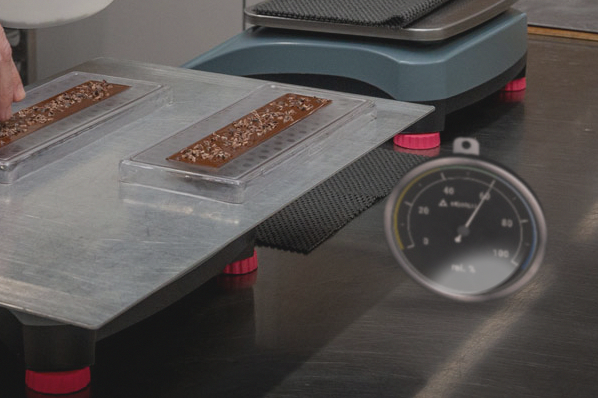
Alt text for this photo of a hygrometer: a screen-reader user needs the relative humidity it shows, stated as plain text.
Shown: 60 %
